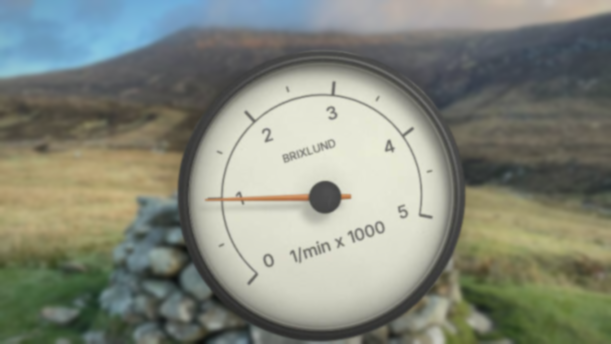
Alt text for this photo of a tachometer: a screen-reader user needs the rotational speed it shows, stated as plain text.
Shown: 1000 rpm
